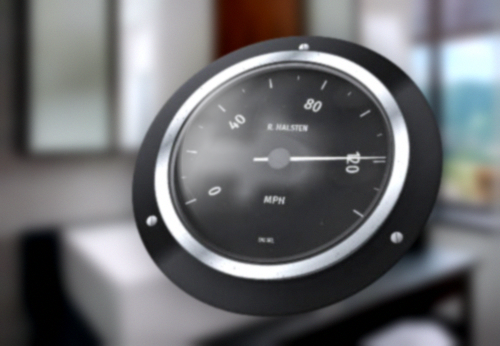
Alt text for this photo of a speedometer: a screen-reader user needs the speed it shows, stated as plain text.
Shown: 120 mph
